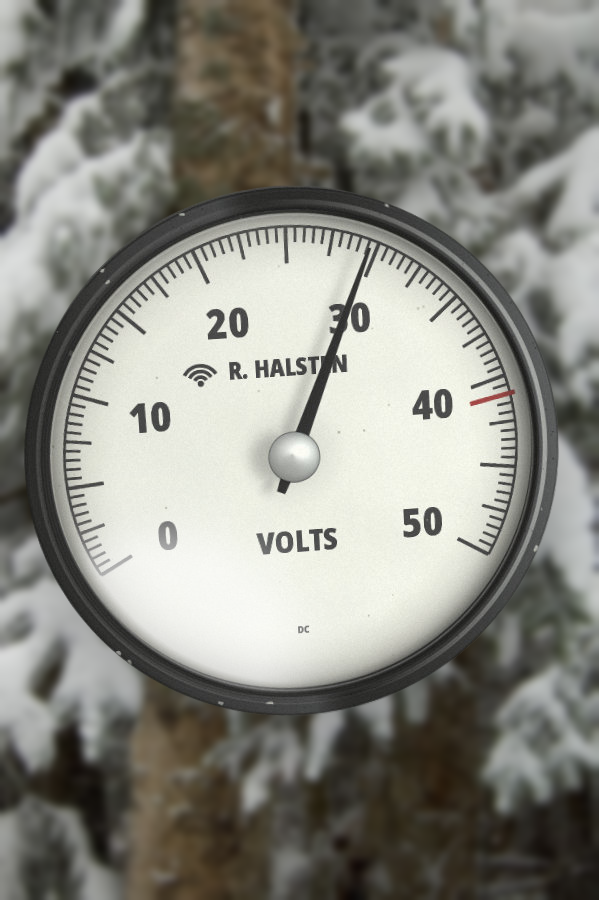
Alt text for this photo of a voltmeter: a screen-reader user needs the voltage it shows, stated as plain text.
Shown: 29.5 V
